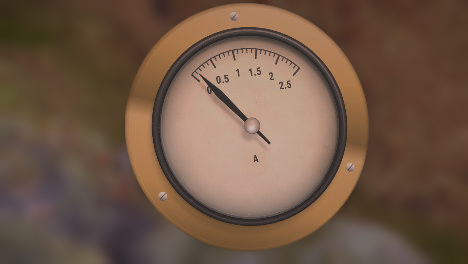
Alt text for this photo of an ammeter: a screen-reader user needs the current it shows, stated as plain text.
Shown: 0.1 A
